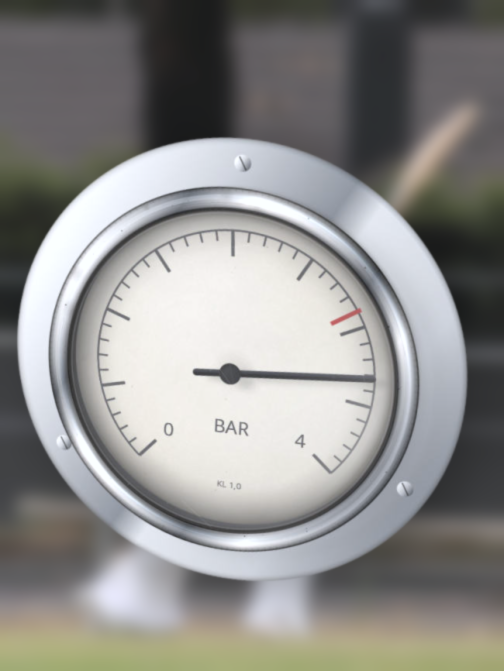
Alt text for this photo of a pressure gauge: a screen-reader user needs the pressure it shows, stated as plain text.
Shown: 3.3 bar
